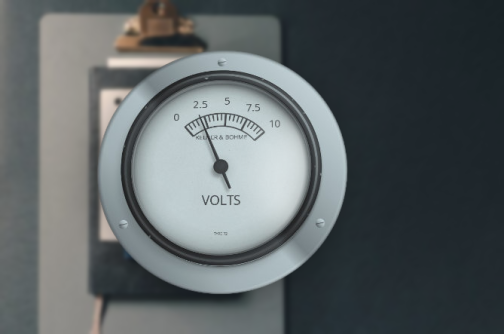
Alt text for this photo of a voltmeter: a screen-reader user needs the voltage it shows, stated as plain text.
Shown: 2 V
